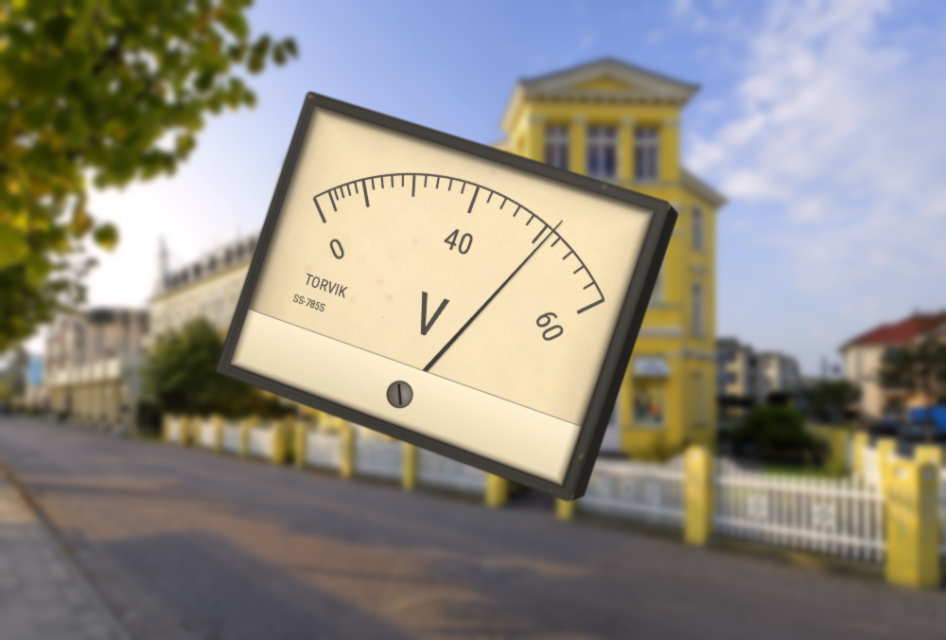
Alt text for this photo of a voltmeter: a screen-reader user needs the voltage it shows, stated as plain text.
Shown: 51 V
